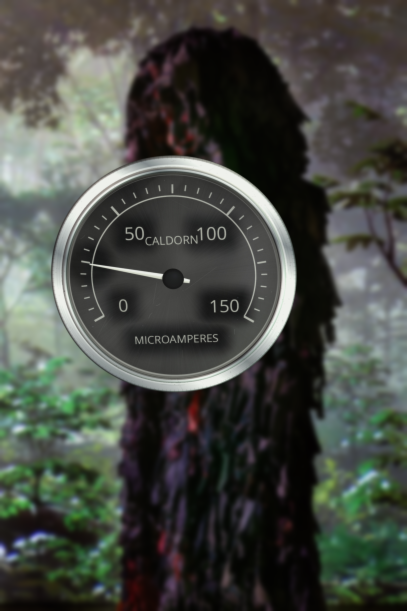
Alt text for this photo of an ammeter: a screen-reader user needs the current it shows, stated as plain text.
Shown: 25 µA
